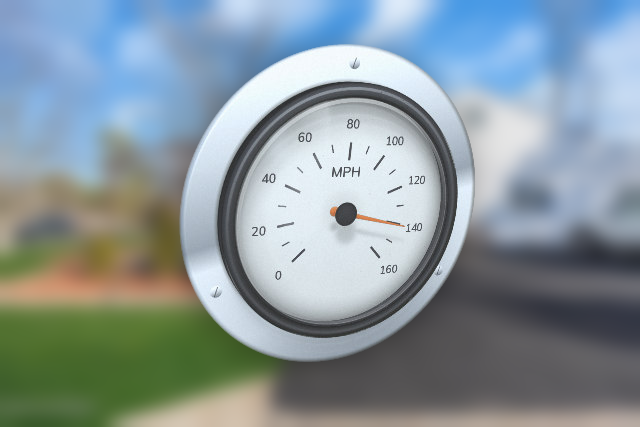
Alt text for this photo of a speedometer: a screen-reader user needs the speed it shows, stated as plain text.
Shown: 140 mph
